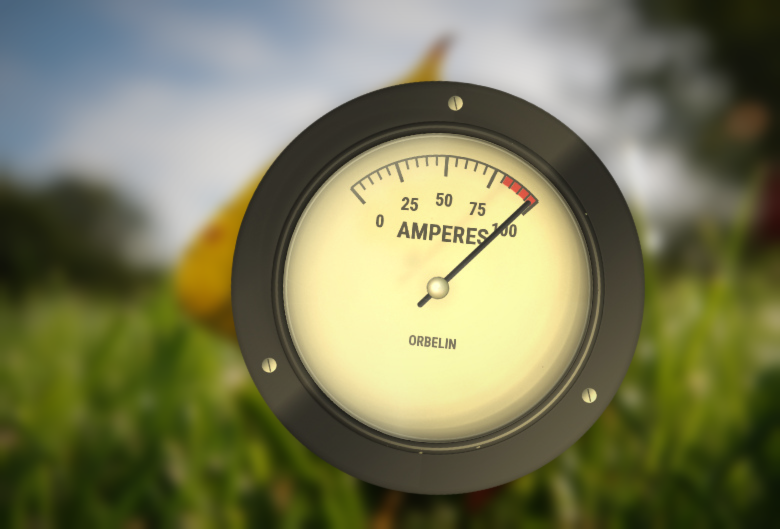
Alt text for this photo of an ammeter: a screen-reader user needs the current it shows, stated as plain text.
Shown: 97.5 A
